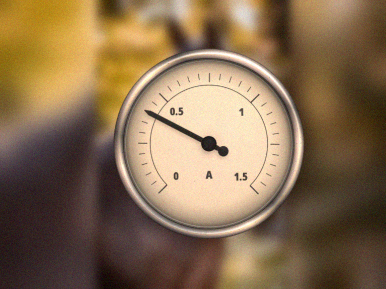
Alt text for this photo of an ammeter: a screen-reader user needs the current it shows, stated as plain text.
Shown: 0.4 A
